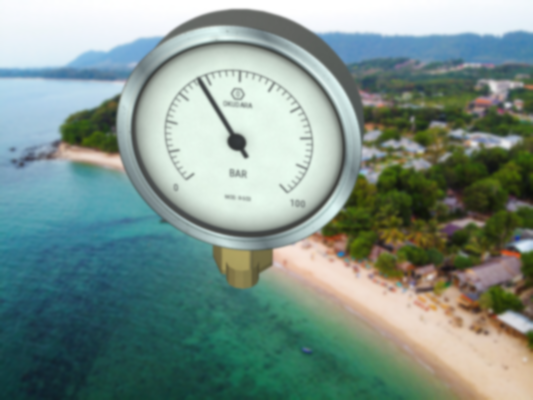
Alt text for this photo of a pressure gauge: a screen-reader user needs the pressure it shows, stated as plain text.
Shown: 38 bar
